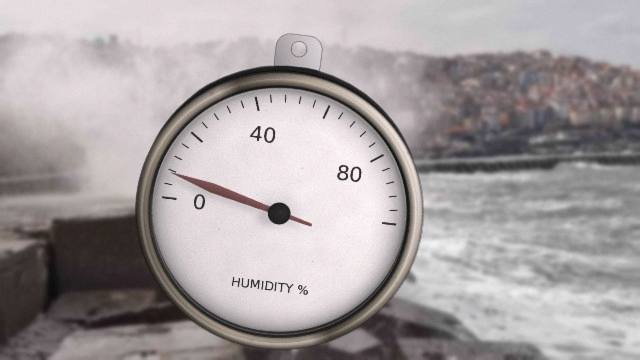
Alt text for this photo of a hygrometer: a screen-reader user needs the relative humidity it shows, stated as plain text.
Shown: 8 %
